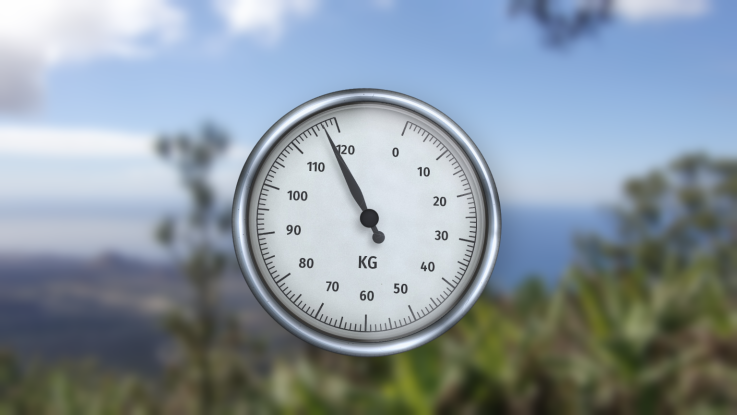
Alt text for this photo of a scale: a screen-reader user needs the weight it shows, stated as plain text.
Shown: 117 kg
